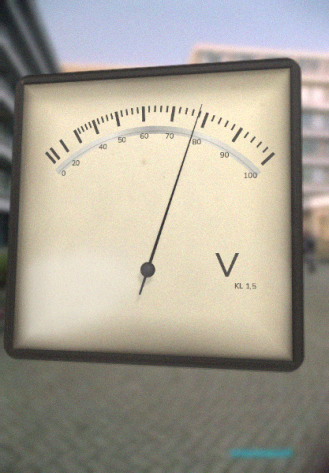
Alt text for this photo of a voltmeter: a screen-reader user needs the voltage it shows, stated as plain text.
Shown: 78 V
